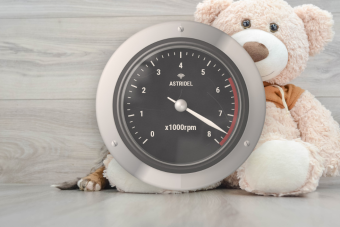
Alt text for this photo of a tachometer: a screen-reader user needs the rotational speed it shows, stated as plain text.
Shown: 7600 rpm
